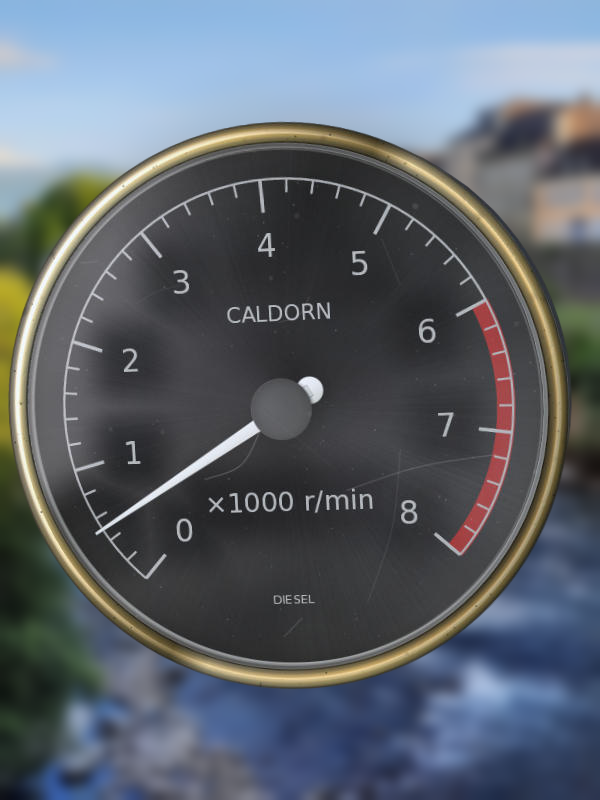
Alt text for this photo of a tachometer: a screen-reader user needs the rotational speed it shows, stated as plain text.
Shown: 500 rpm
